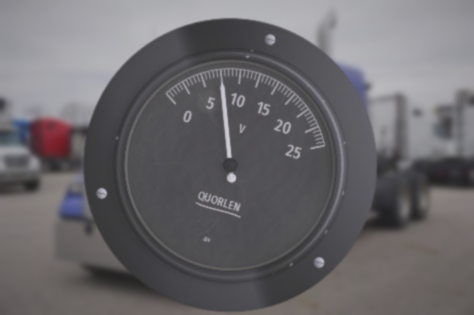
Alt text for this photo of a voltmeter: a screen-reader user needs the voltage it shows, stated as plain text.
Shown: 7.5 V
